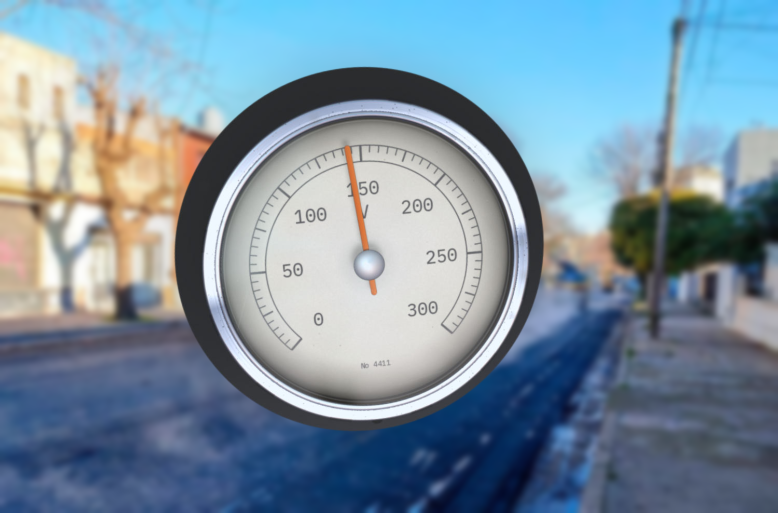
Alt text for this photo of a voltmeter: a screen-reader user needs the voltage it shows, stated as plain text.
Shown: 142.5 V
